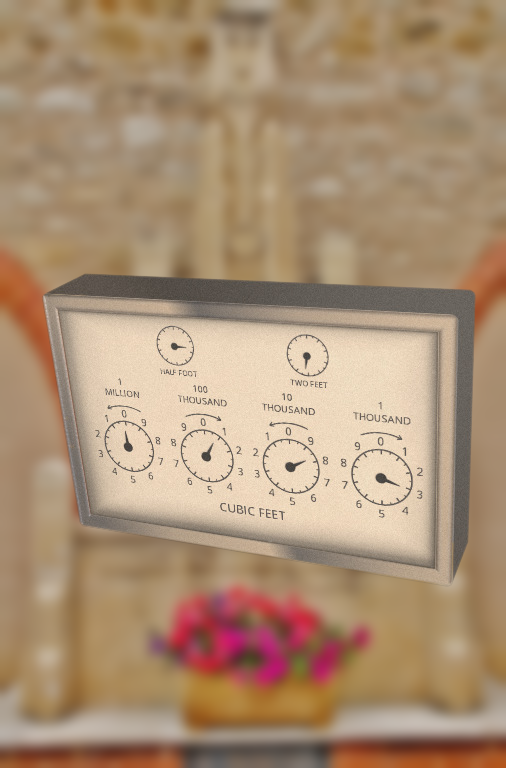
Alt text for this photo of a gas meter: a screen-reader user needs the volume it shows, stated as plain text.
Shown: 8300 ft³
